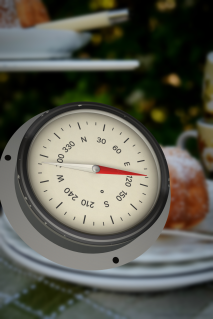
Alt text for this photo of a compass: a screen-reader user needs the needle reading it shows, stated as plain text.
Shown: 110 °
